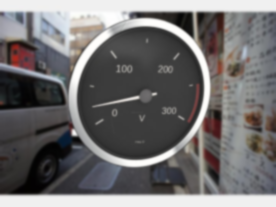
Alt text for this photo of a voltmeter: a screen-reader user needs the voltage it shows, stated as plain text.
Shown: 25 V
